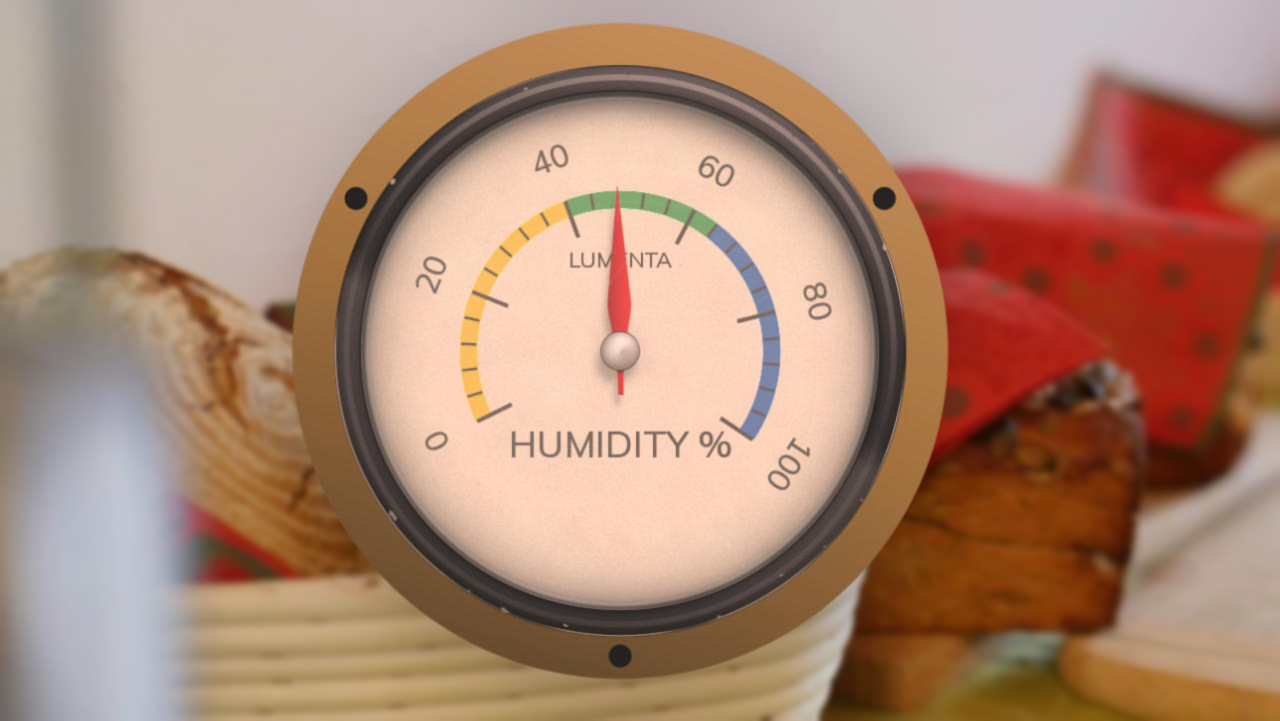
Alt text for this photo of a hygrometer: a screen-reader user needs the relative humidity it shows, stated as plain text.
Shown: 48 %
